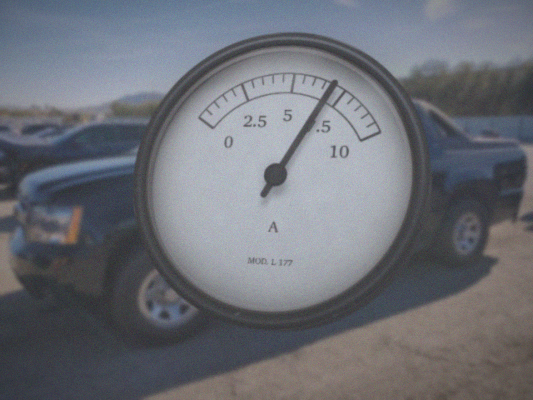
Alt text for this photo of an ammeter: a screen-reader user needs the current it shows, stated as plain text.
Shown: 7 A
